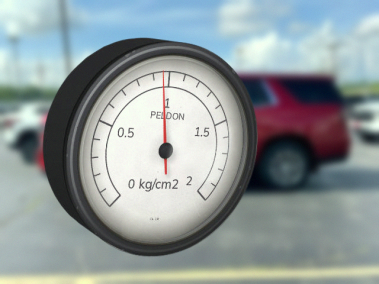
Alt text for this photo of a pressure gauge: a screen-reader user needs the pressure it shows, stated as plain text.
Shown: 0.95 kg/cm²
